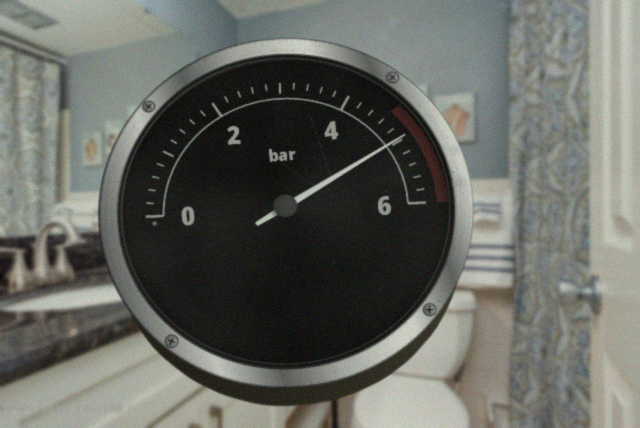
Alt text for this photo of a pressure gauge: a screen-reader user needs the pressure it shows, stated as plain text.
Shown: 5 bar
